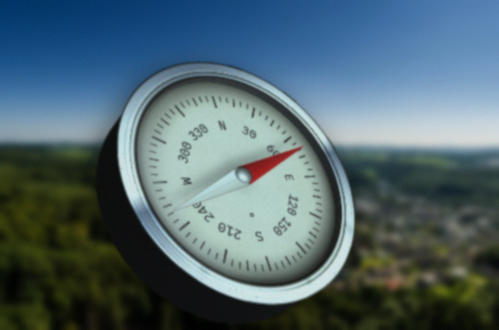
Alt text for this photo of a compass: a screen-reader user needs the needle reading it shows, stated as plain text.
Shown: 70 °
